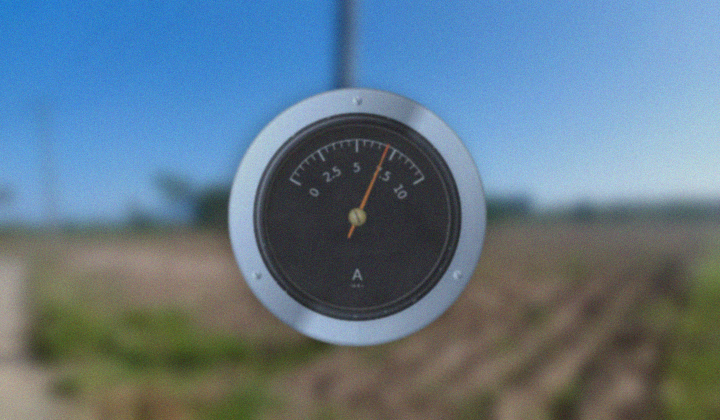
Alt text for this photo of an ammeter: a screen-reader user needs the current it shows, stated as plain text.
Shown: 7 A
